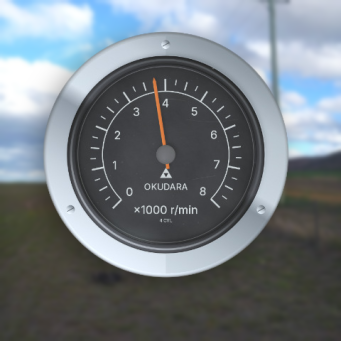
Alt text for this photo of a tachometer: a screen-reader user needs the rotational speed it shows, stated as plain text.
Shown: 3750 rpm
